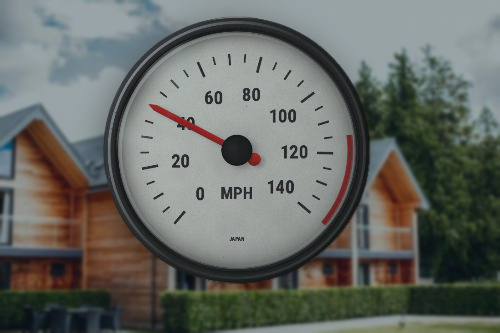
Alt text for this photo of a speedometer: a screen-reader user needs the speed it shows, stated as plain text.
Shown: 40 mph
